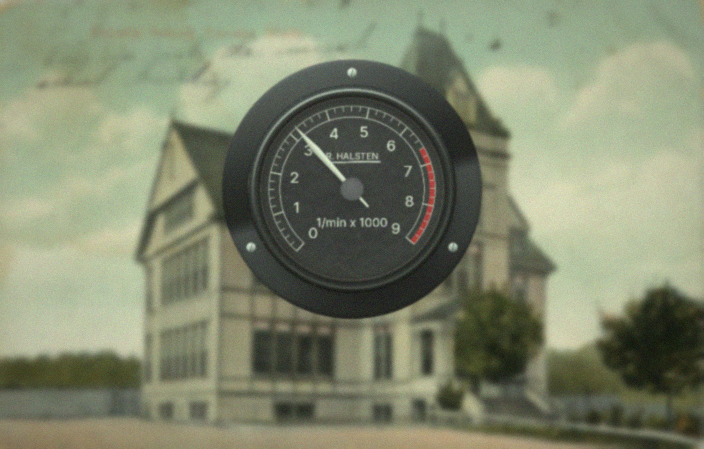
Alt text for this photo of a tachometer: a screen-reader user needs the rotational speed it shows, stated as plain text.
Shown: 3200 rpm
